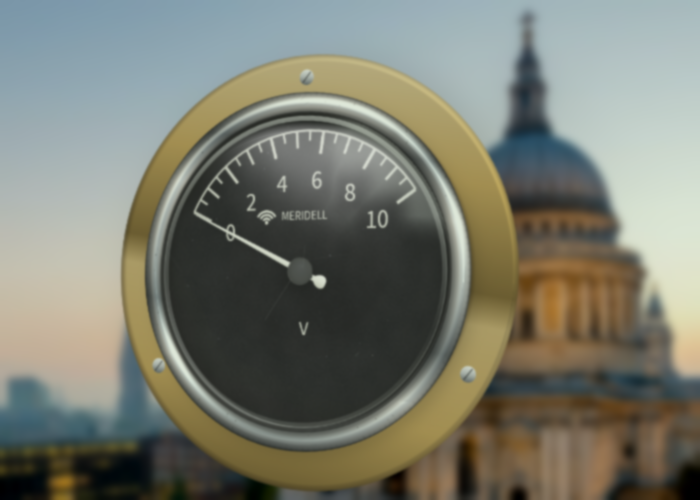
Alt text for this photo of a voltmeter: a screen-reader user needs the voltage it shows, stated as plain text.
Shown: 0 V
